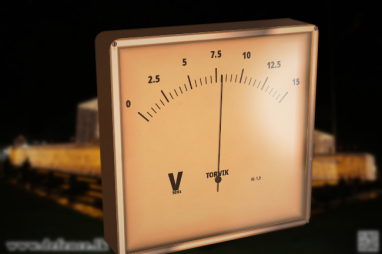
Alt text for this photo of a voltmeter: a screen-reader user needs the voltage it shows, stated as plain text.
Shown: 8 V
